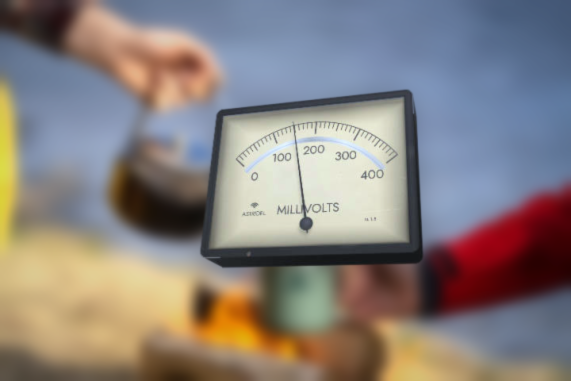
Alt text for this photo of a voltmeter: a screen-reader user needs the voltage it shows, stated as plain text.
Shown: 150 mV
